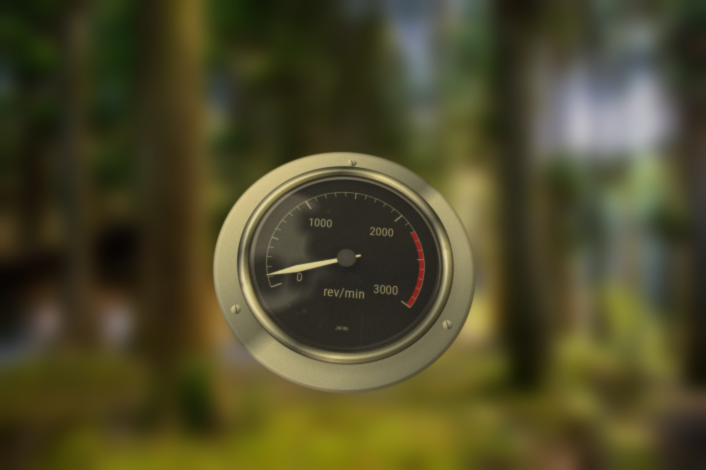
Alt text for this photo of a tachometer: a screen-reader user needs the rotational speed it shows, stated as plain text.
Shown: 100 rpm
